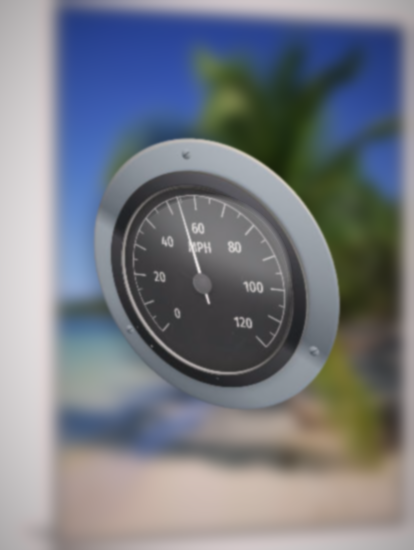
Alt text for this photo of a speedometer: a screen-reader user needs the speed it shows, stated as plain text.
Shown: 55 mph
